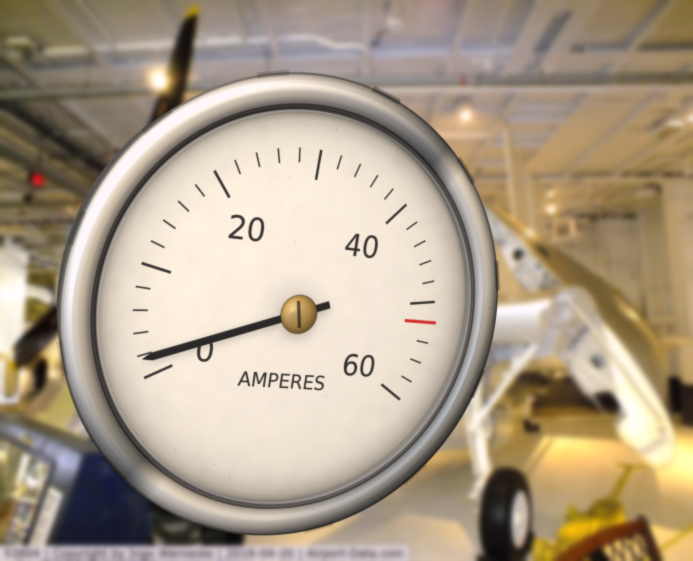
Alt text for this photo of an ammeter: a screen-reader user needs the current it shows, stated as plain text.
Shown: 2 A
